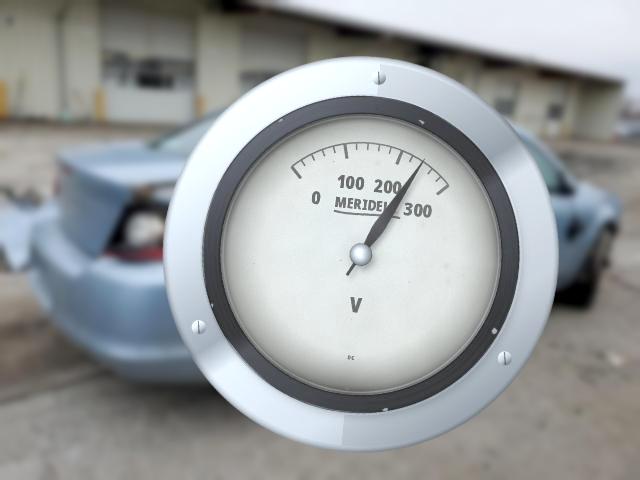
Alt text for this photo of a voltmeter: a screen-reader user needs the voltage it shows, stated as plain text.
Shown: 240 V
